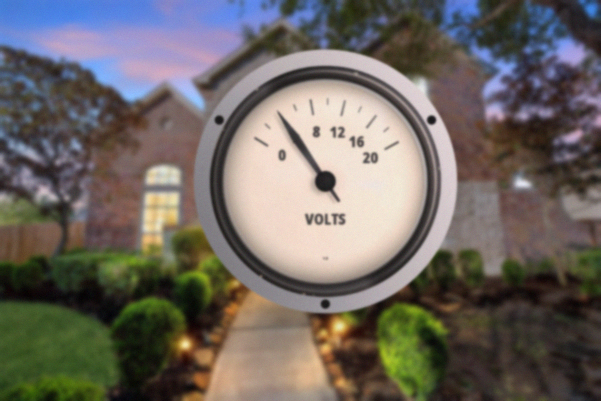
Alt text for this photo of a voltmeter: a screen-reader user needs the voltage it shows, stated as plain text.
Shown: 4 V
